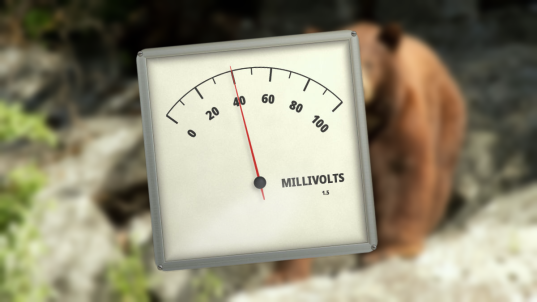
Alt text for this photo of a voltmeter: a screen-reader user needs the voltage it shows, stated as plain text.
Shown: 40 mV
